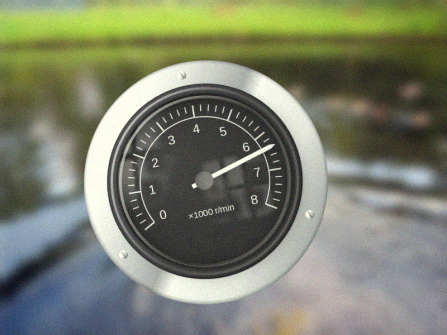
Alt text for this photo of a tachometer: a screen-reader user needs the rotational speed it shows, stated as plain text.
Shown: 6400 rpm
